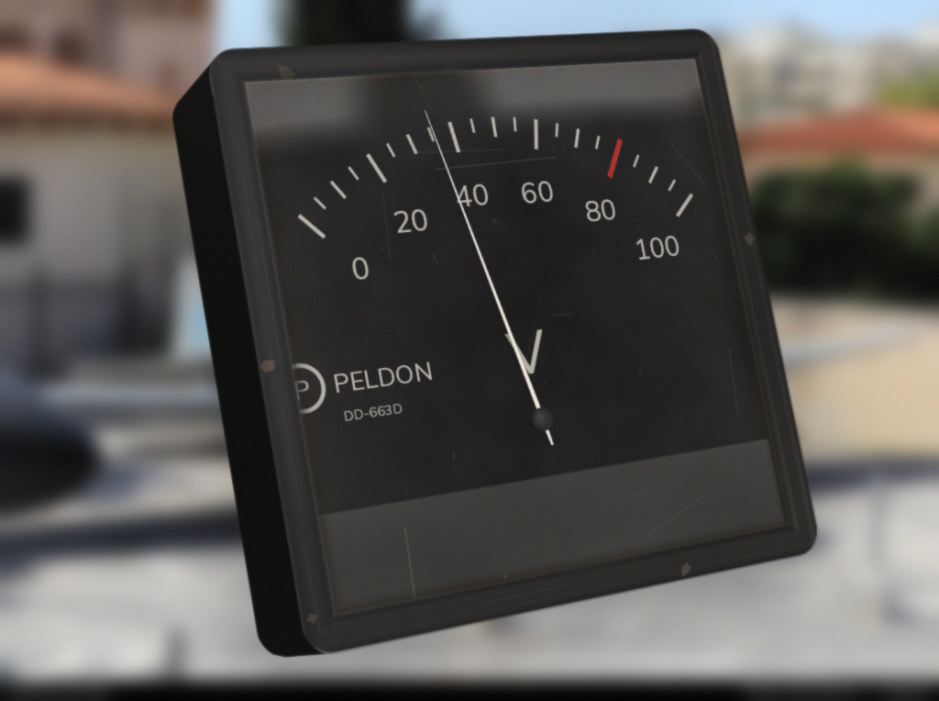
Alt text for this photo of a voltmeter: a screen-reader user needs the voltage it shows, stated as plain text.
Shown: 35 V
